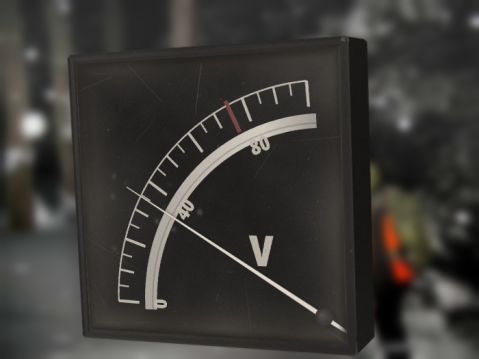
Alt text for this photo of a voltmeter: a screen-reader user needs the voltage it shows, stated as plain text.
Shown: 35 V
